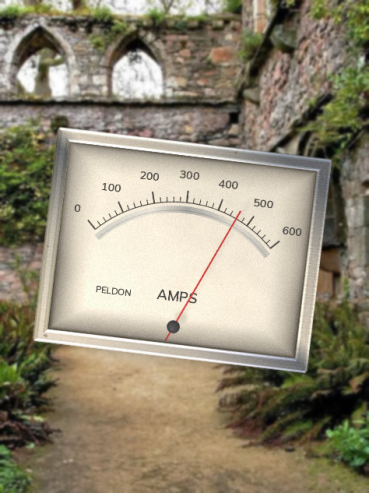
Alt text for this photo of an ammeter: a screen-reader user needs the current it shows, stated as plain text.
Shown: 460 A
